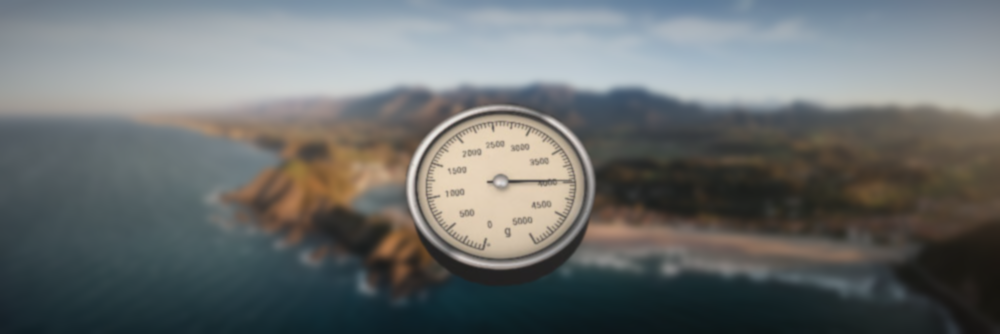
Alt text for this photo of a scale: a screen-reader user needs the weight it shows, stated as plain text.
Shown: 4000 g
